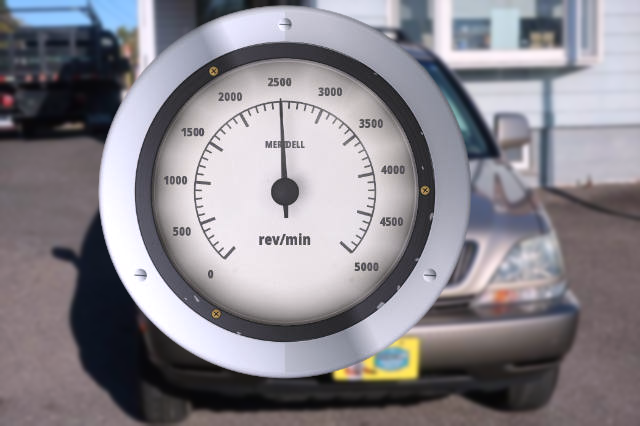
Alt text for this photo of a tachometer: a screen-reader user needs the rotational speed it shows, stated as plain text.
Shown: 2500 rpm
